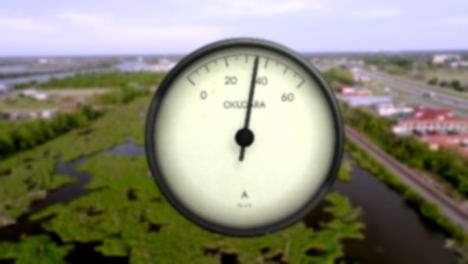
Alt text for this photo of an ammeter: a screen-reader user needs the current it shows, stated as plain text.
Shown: 35 A
